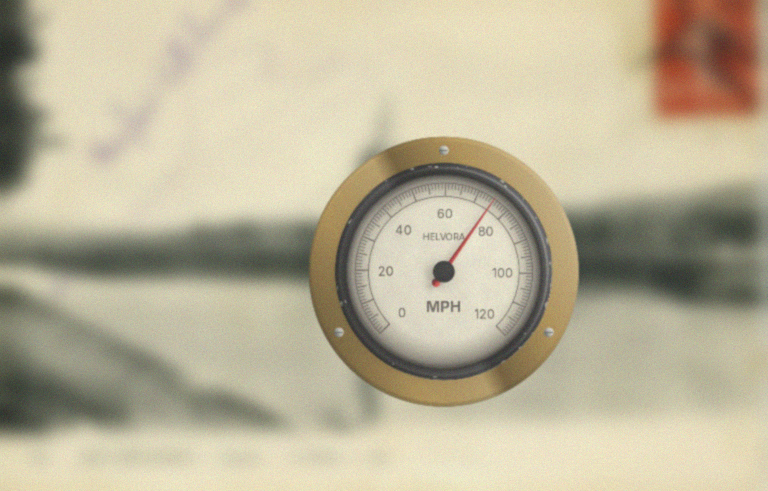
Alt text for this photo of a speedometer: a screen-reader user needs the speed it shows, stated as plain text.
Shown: 75 mph
